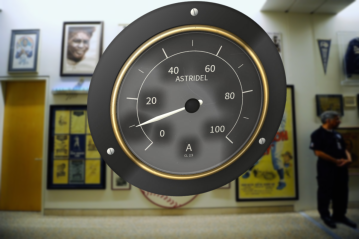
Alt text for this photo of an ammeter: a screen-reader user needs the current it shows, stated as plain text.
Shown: 10 A
